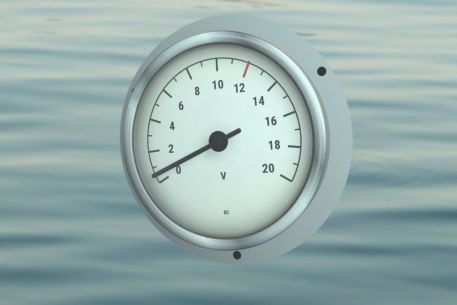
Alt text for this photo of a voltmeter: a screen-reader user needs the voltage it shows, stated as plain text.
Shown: 0.5 V
